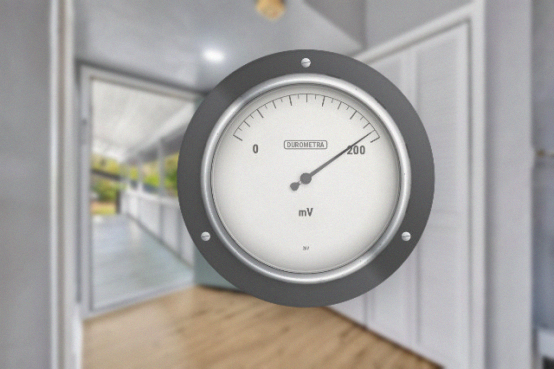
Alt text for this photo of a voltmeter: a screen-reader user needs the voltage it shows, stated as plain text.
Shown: 190 mV
